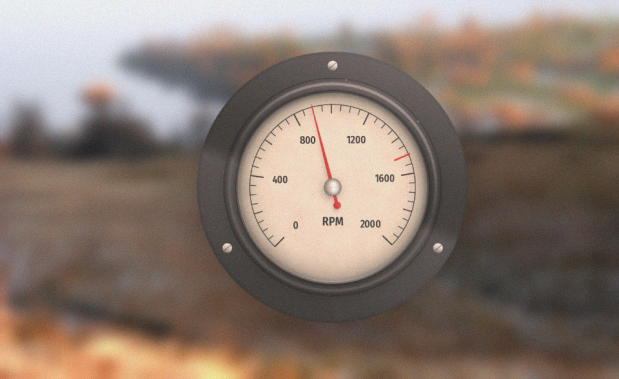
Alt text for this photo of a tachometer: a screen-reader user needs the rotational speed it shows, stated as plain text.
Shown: 900 rpm
